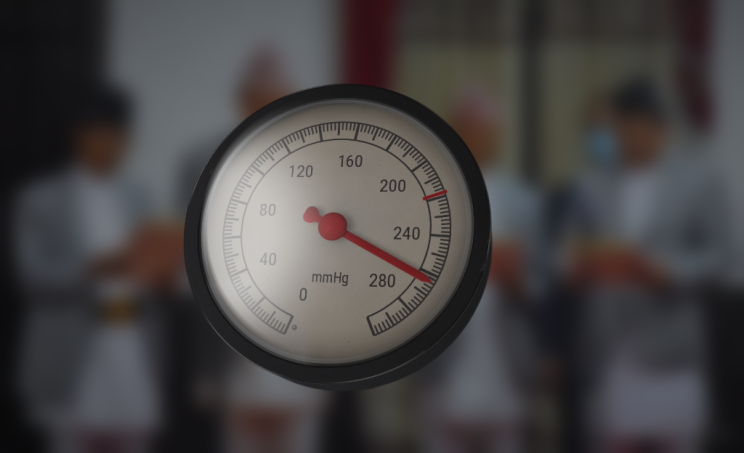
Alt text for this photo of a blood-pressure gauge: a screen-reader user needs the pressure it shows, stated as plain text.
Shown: 264 mmHg
